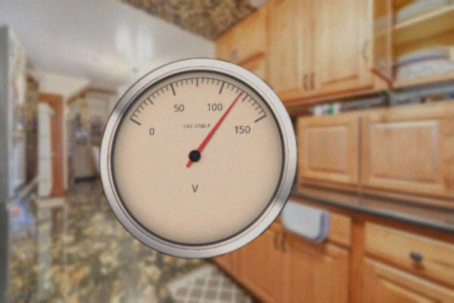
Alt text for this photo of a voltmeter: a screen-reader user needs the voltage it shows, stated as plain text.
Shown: 120 V
